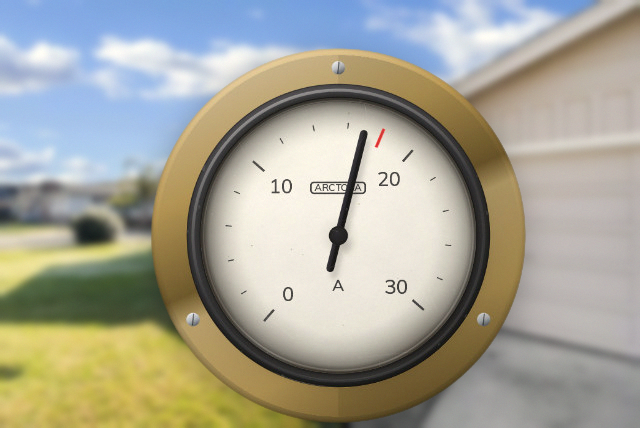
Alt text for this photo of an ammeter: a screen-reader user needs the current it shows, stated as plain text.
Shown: 17 A
